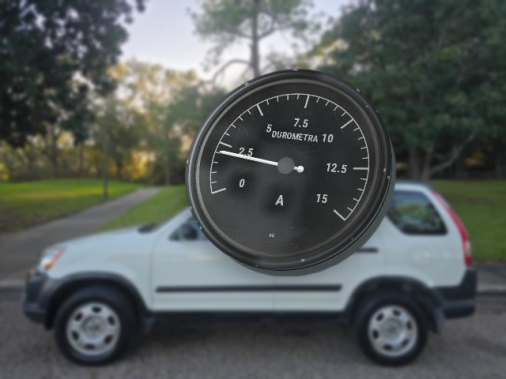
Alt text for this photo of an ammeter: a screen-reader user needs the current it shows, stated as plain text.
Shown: 2 A
